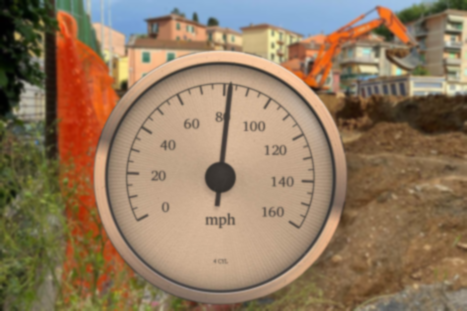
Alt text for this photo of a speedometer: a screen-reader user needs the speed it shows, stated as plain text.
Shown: 82.5 mph
